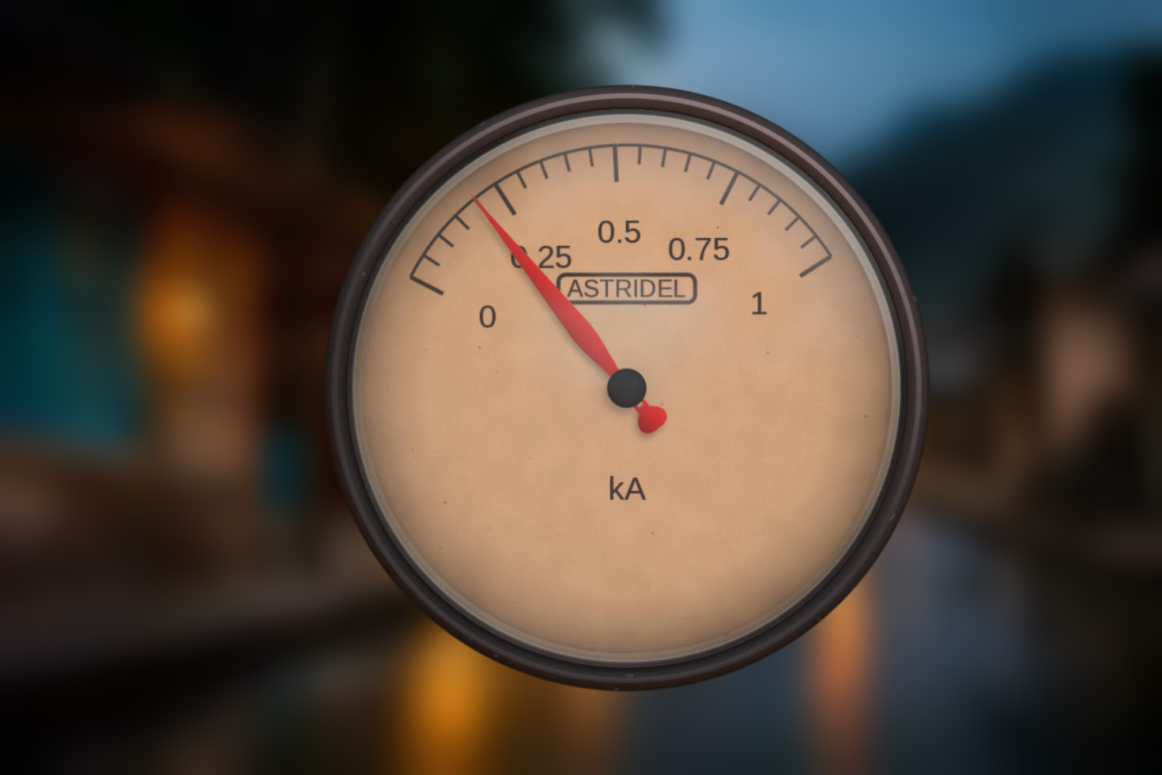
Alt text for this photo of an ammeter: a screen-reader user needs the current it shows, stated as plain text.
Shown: 0.2 kA
